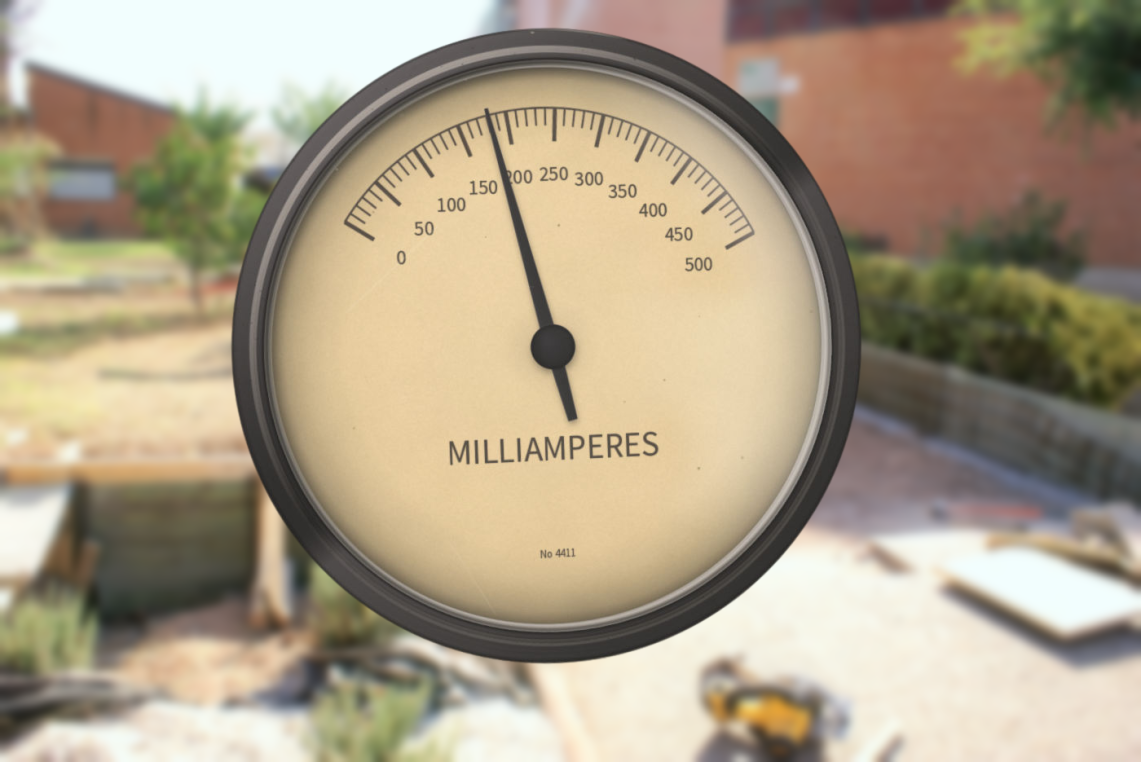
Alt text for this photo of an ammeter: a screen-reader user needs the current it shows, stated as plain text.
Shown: 180 mA
